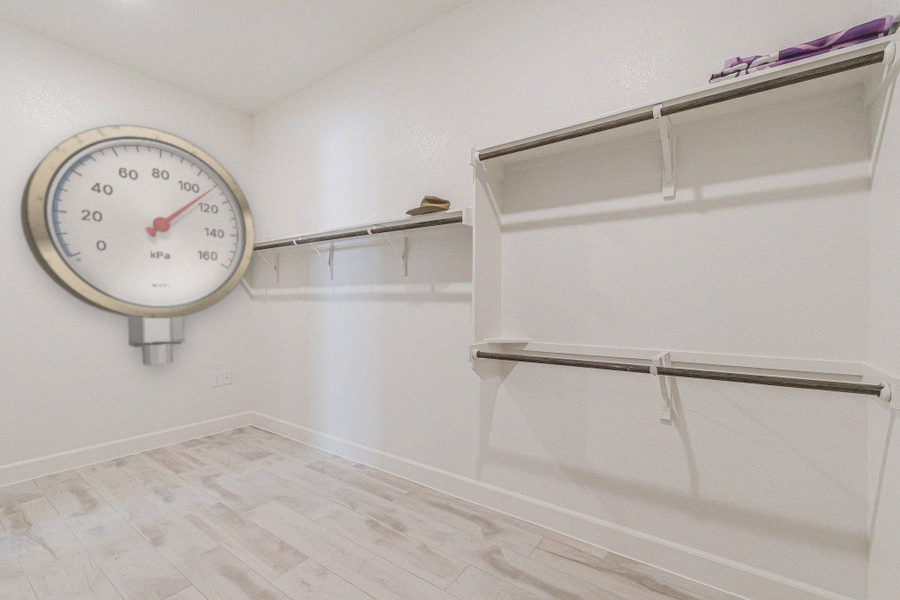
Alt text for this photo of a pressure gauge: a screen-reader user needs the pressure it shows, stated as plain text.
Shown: 110 kPa
